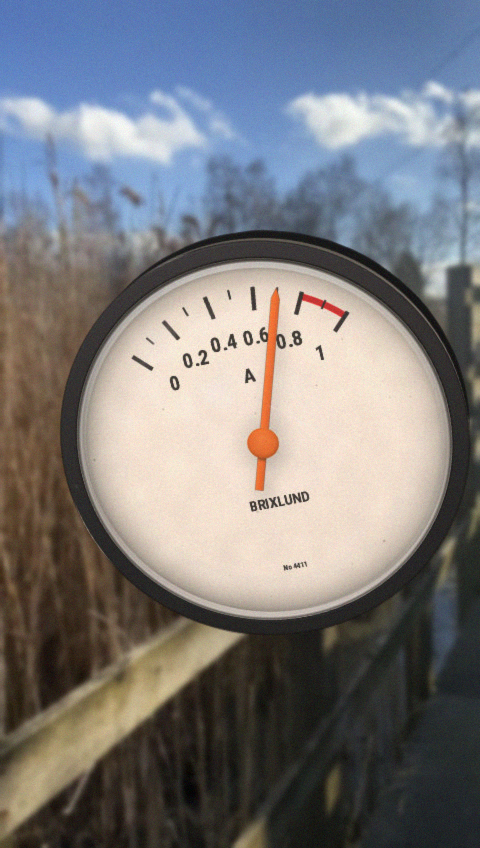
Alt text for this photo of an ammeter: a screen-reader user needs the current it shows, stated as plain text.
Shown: 0.7 A
